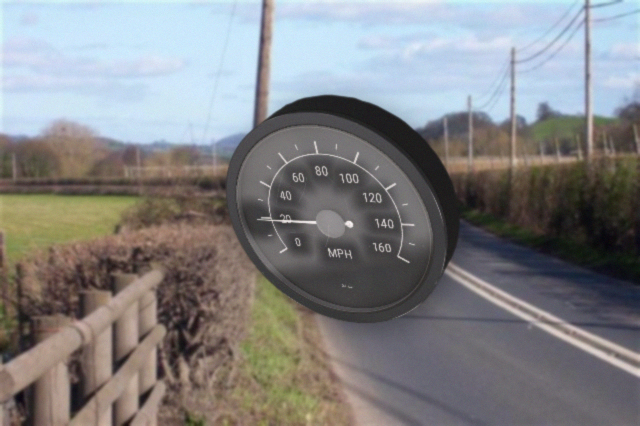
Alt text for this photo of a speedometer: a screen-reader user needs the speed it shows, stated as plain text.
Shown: 20 mph
